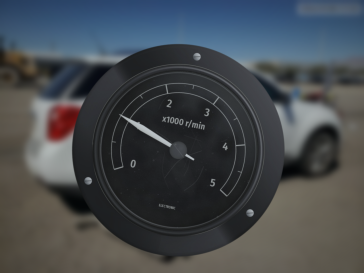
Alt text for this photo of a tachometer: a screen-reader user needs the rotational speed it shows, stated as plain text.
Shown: 1000 rpm
